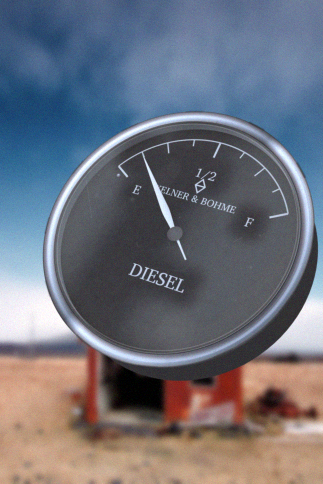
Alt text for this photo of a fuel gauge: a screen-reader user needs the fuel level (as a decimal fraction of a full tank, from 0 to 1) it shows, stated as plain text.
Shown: 0.125
